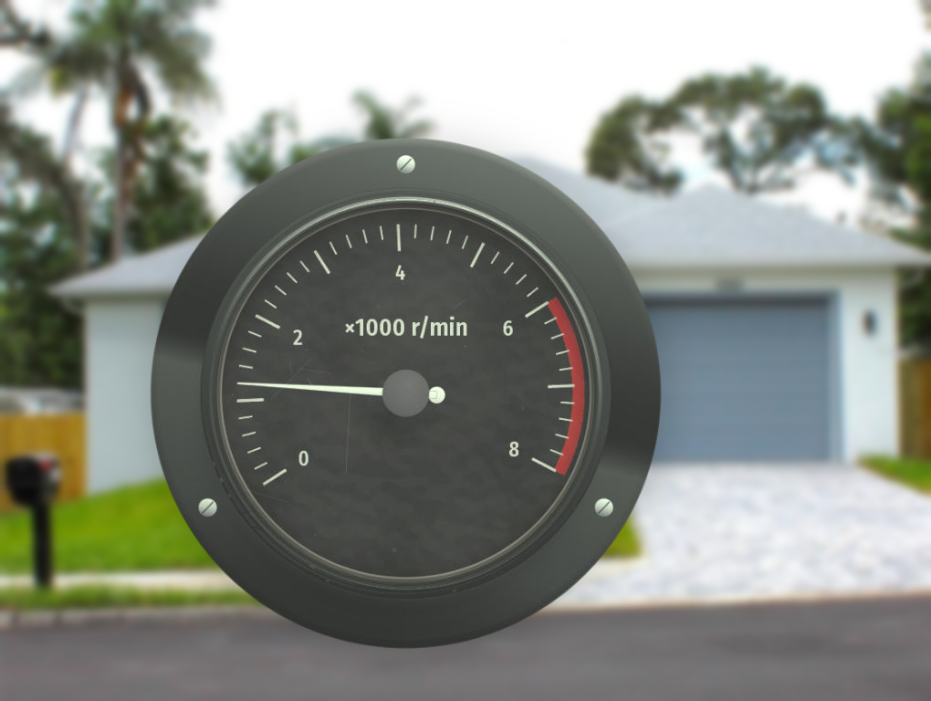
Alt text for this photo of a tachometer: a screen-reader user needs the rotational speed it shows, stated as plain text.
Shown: 1200 rpm
